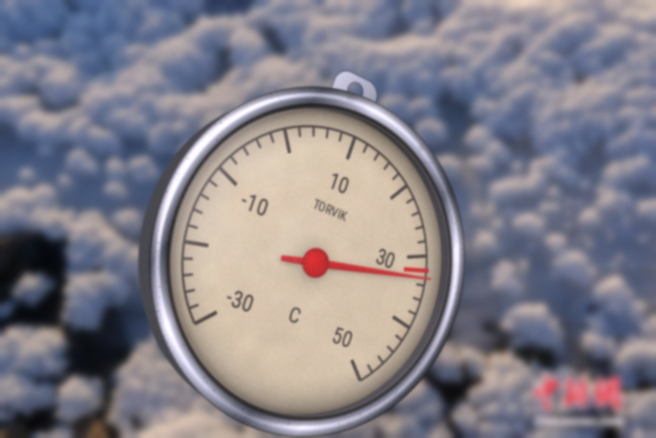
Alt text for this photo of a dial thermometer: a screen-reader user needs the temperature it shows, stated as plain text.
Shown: 33 °C
